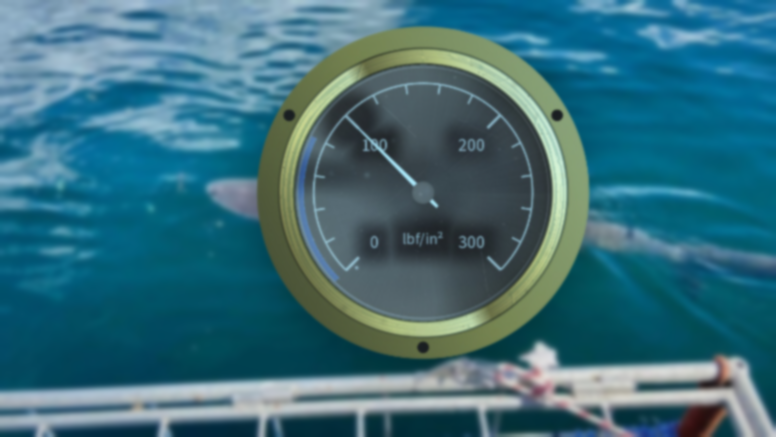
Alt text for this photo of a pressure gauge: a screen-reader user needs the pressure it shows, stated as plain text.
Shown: 100 psi
